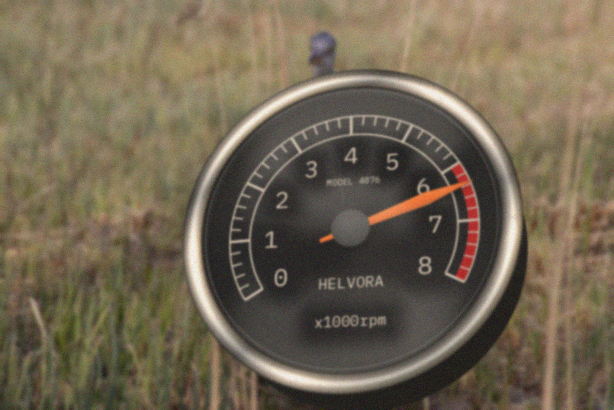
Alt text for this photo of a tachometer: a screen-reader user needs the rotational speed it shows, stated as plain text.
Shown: 6400 rpm
